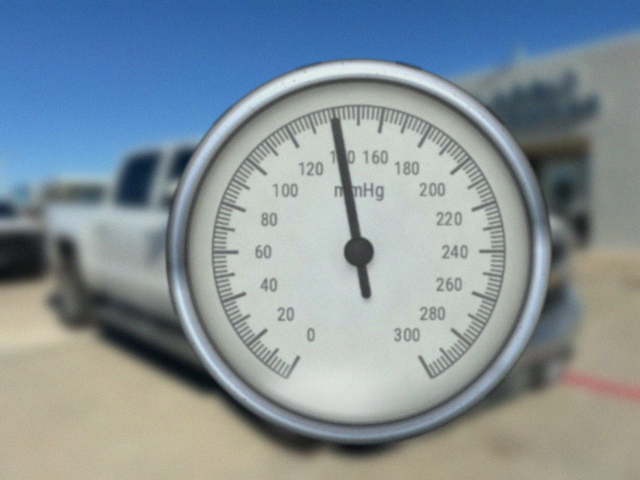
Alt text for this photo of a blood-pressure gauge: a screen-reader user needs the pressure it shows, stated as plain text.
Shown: 140 mmHg
